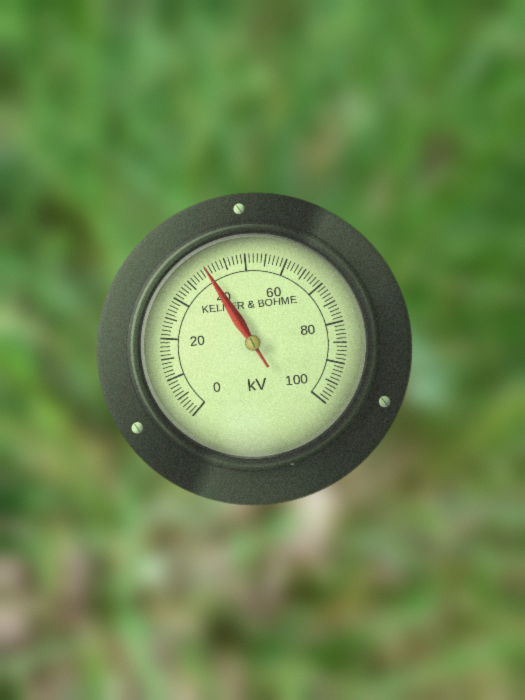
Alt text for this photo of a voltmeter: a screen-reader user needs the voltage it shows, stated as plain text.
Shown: 40 kV
